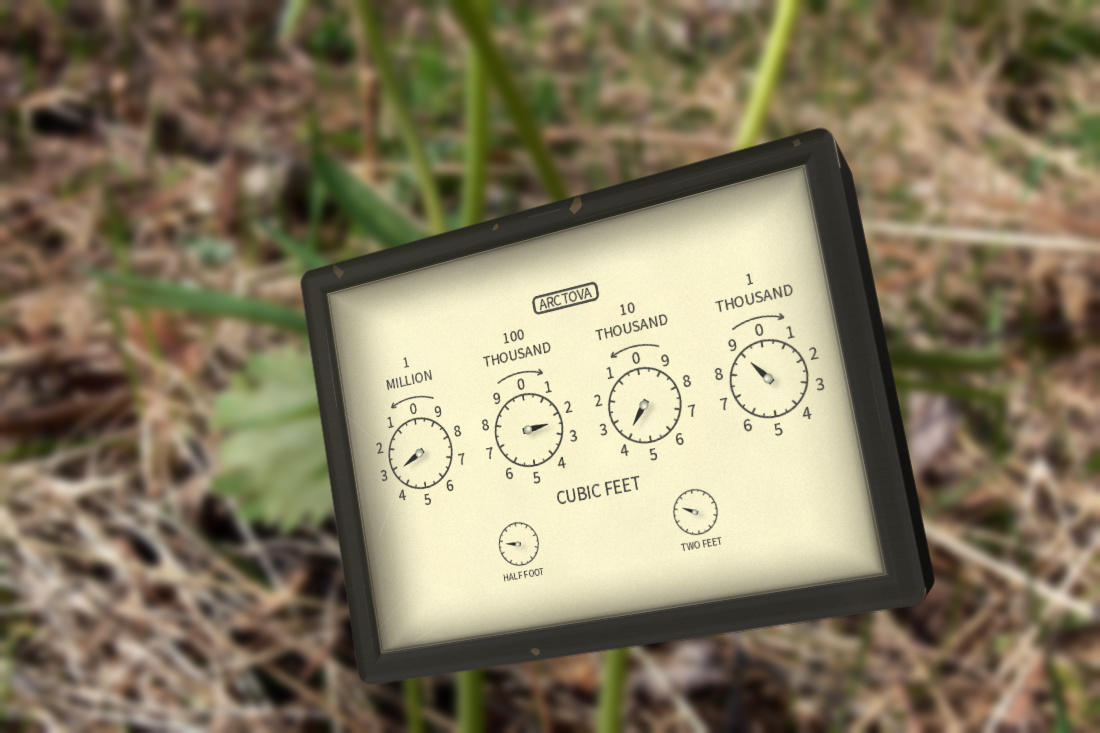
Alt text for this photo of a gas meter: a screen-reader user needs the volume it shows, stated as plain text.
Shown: 323900 ft³
